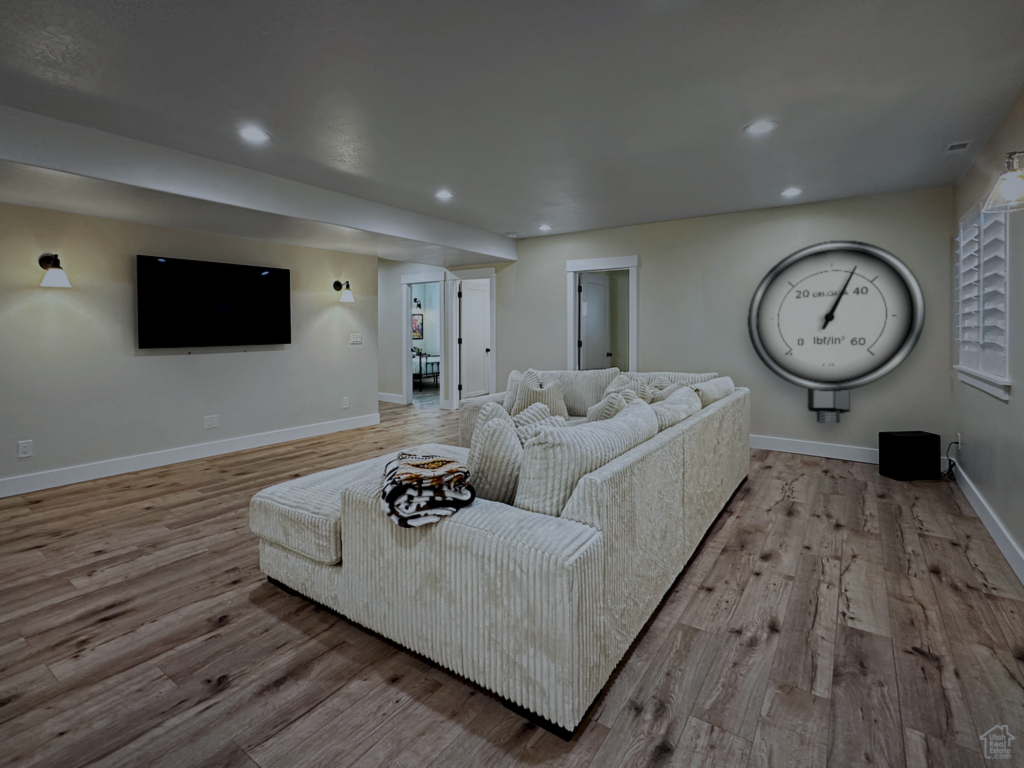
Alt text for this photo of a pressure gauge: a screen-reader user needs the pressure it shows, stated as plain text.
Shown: 35 psi
